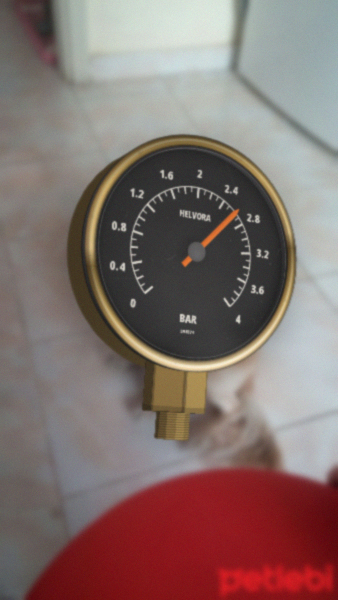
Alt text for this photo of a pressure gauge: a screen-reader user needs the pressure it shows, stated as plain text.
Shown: 2.6 bar
